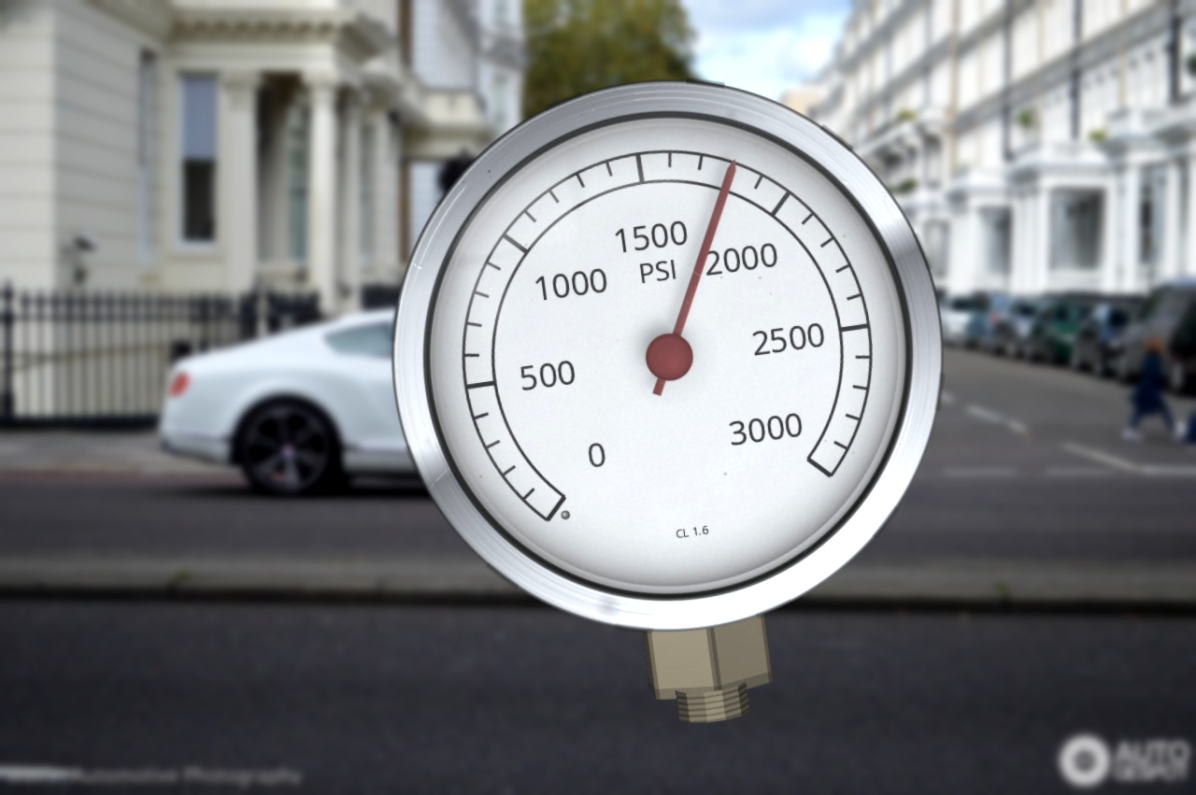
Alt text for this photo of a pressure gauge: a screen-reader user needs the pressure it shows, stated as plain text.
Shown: 1800 psi
